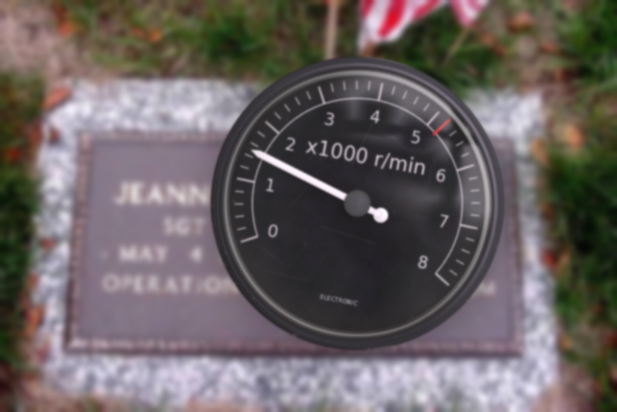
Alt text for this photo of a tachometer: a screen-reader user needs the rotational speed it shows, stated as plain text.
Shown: 1500 rpm
